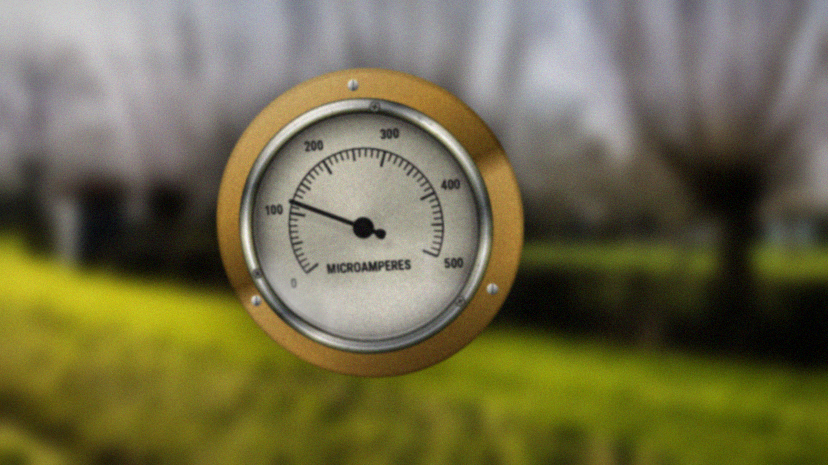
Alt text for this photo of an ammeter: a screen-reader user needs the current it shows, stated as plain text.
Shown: 120 µA
